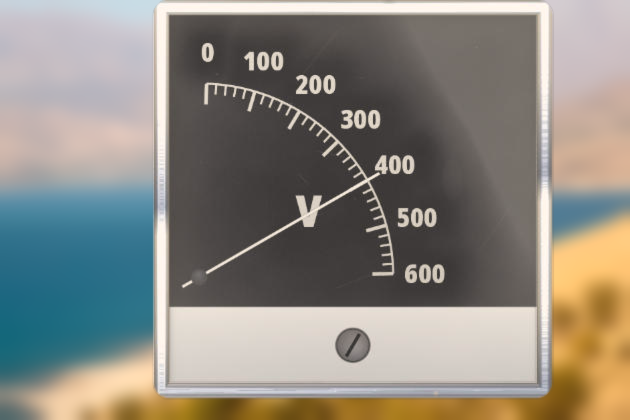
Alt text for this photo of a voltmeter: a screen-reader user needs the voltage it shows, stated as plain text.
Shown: 400 V
